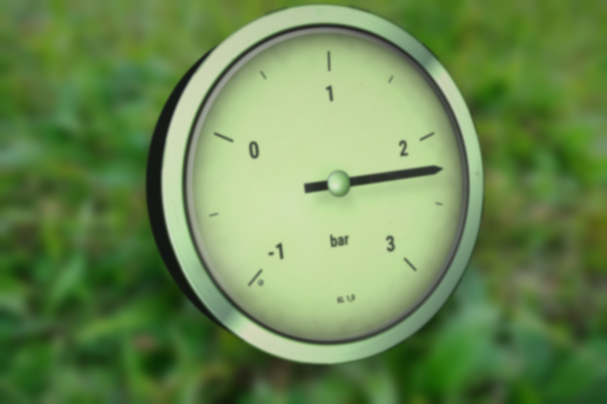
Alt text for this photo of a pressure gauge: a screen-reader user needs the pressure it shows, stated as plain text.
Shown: 2.25 bar
